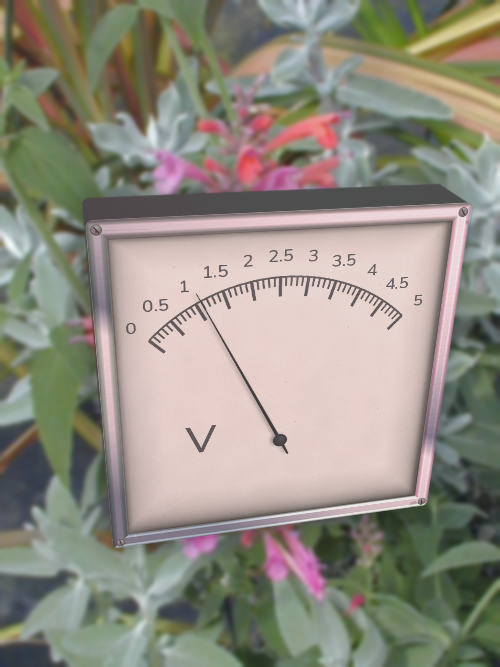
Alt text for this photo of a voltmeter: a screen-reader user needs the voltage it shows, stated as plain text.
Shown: 1.1 V
